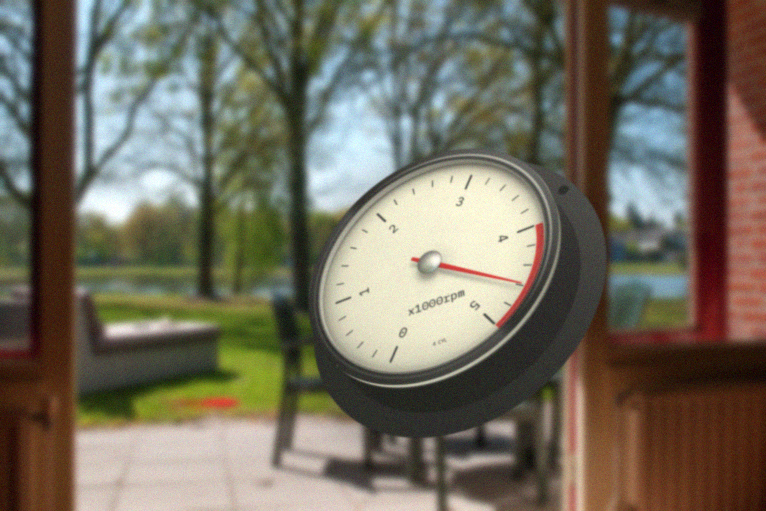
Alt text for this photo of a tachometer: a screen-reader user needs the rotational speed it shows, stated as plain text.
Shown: 4600 rpm
